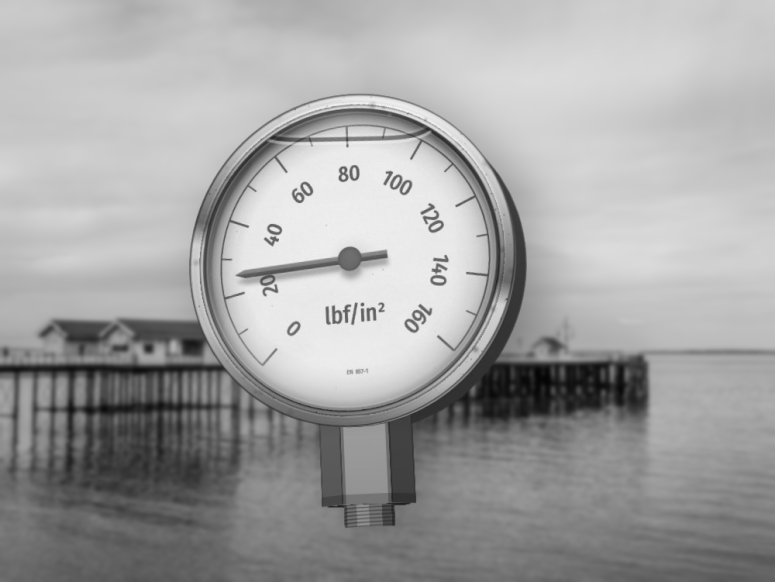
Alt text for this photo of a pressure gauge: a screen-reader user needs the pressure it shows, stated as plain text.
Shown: 25 psi
